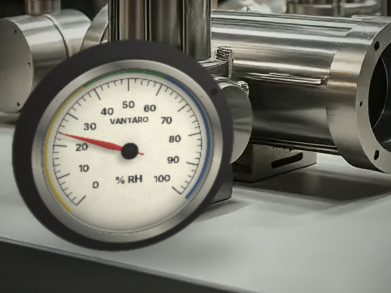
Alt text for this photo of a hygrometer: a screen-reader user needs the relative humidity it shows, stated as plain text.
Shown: 24 %
